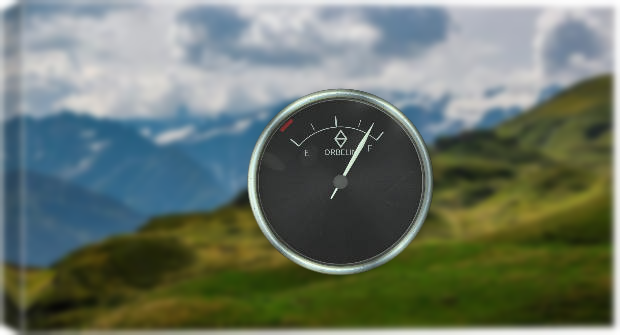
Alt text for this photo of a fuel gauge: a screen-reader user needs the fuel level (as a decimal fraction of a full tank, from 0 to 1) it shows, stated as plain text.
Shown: 0.875
